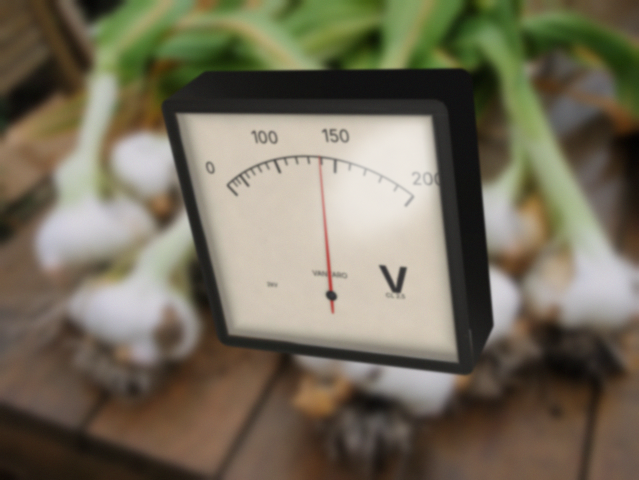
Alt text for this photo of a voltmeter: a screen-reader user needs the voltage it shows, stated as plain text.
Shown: 140 V
